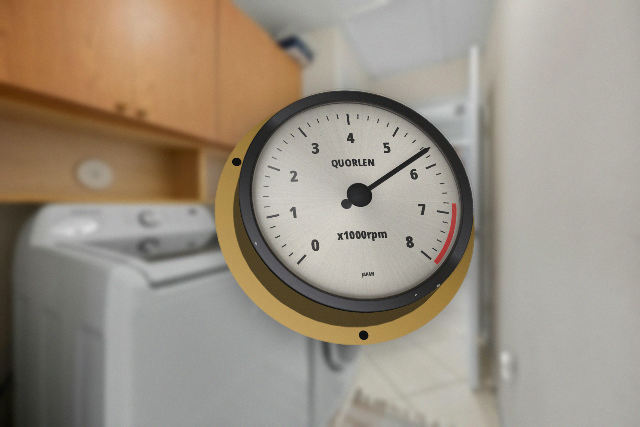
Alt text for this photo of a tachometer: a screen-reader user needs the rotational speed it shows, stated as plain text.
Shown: 5700 rpm
